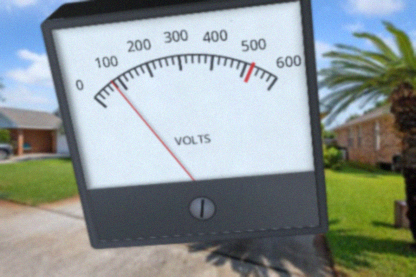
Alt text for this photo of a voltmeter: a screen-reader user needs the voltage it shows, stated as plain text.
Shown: 80 V
